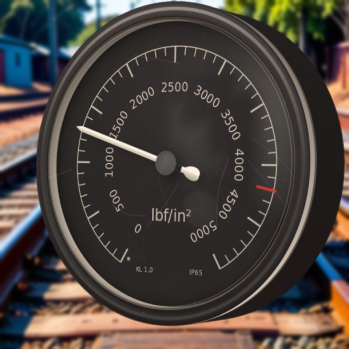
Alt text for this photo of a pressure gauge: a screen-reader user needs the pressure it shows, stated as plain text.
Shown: 1300 psi
